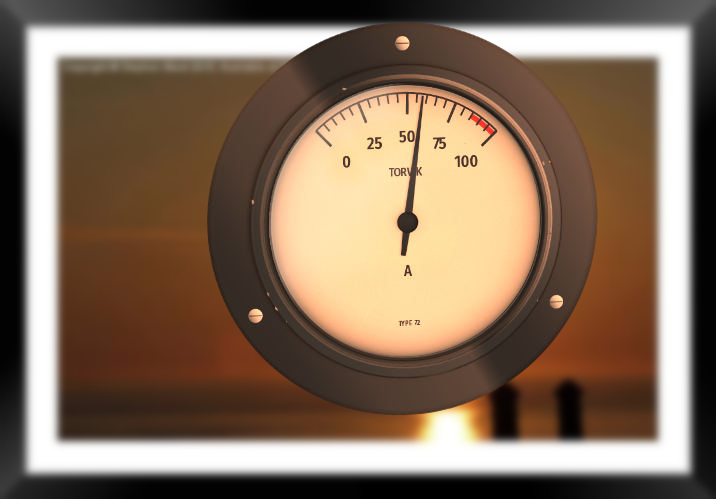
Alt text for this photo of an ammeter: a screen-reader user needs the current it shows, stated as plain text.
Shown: 57.5 A
